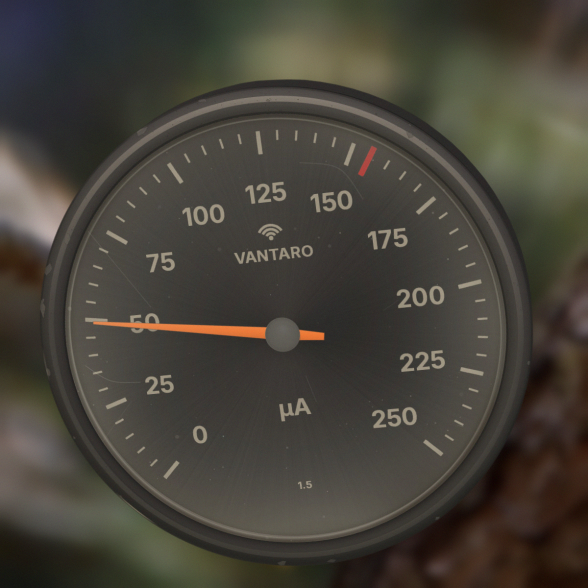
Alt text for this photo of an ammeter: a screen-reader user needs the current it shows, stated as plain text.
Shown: 50 µA
